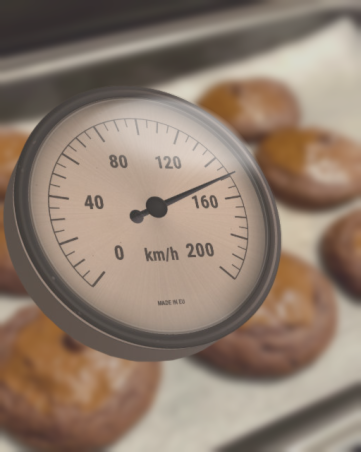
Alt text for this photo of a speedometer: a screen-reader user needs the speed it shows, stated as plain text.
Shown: 150 km/h
